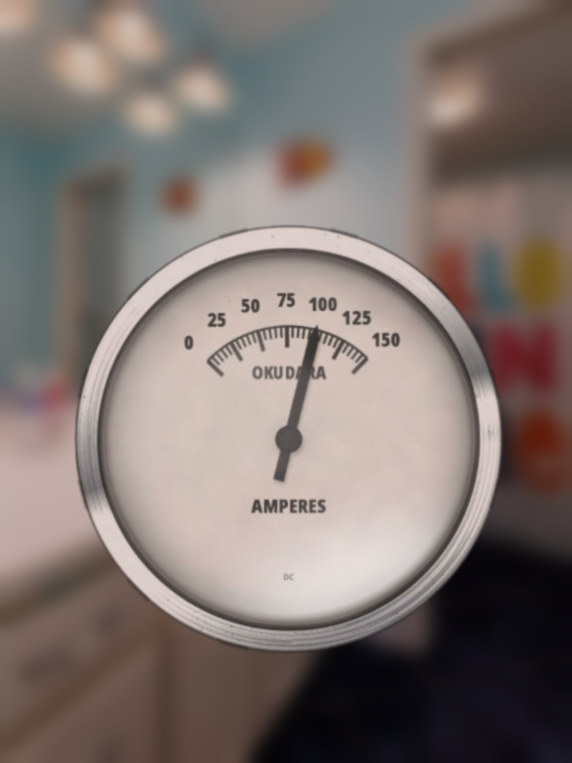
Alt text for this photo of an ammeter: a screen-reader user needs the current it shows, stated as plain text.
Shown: 100 A
